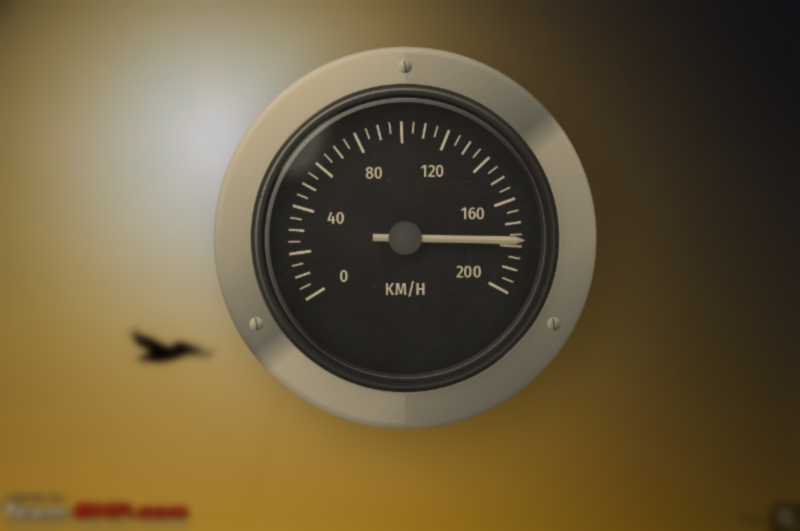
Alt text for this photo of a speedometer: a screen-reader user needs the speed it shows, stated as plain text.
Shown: 177.5 km/h
